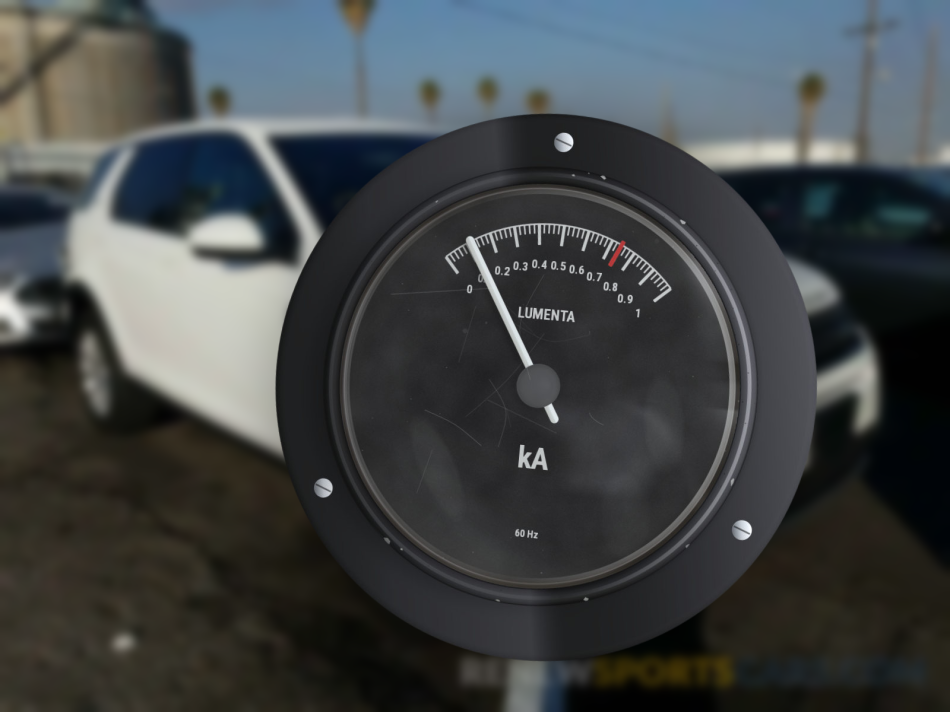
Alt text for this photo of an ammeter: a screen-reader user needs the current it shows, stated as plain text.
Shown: 0.12 kA
